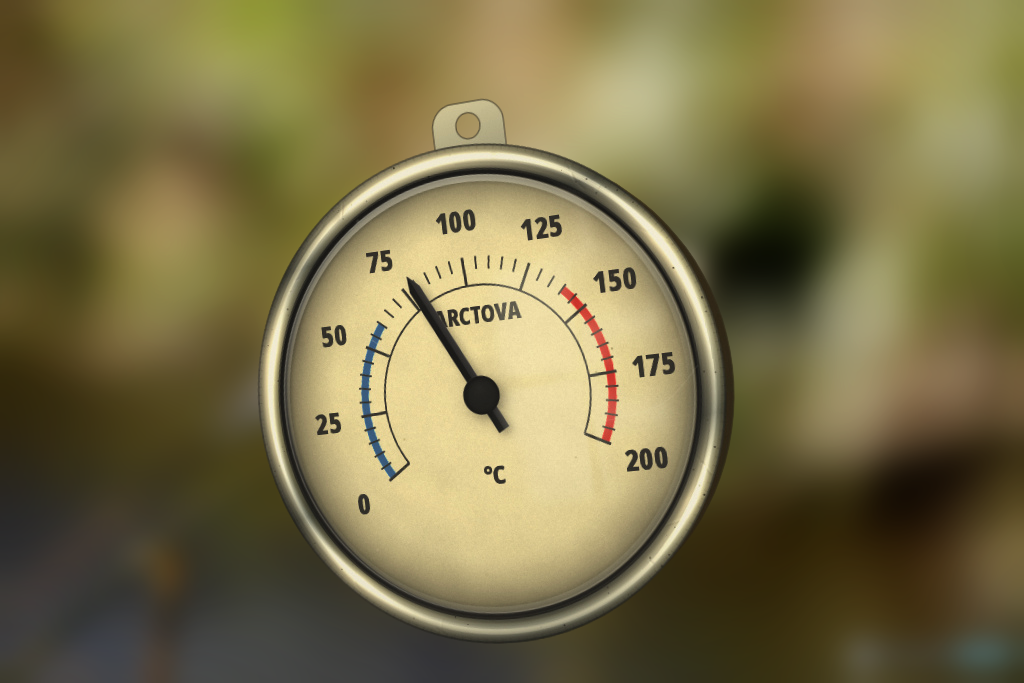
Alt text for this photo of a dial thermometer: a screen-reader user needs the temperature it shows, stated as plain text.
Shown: 80 °C
